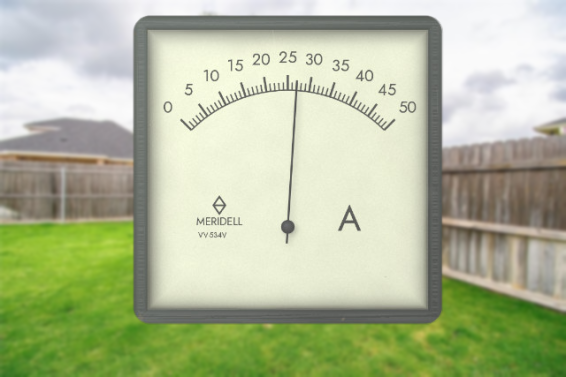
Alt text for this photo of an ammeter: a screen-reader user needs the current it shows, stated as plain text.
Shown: 27 A
